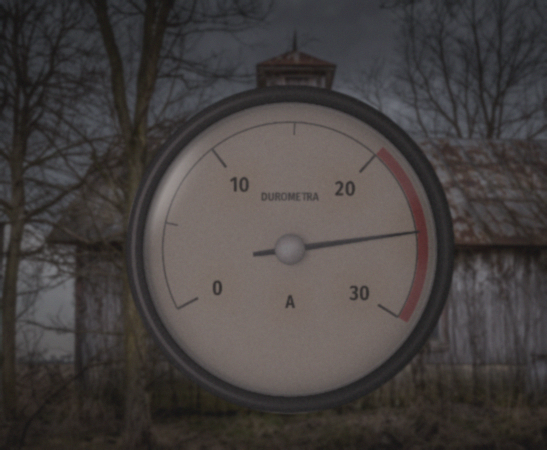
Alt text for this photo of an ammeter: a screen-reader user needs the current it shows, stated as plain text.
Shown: 25 A
